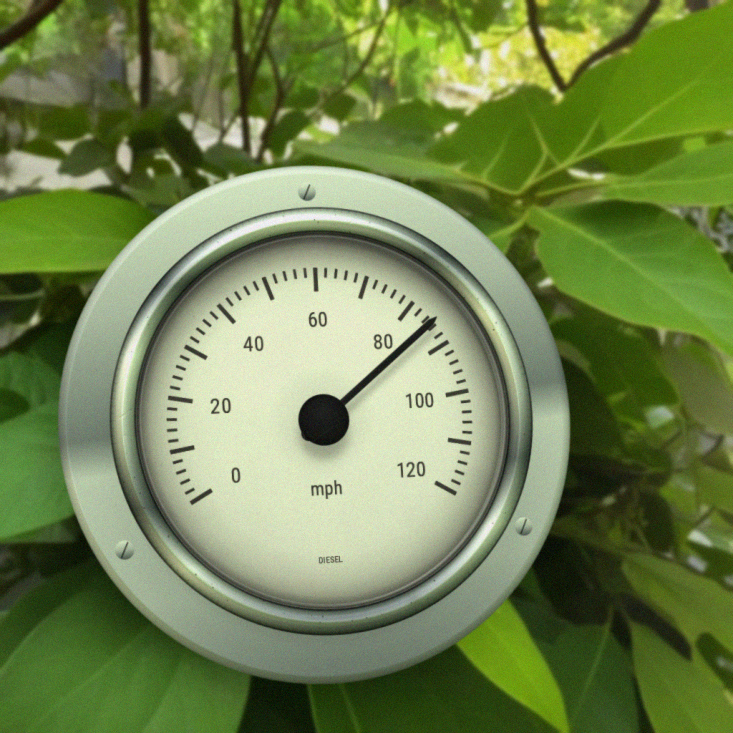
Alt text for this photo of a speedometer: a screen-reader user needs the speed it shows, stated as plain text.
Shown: 85 mph
